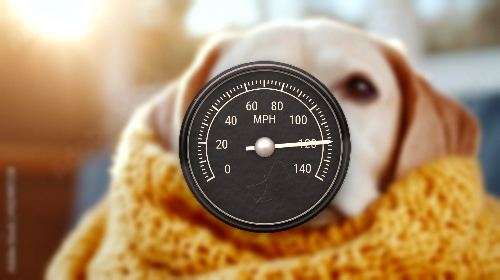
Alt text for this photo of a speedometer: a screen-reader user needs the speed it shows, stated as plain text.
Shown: 120 mph
